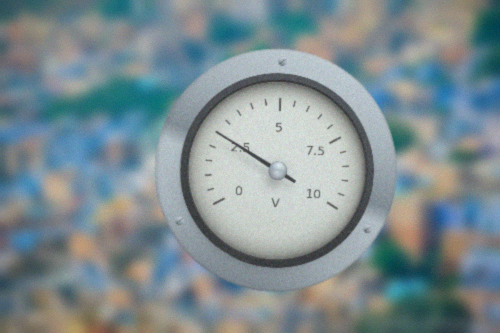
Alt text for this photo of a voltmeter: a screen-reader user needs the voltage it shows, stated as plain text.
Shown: 2.5 V
